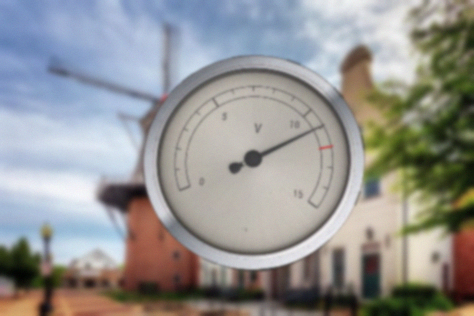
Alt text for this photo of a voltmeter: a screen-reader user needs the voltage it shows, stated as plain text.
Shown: 11 V
